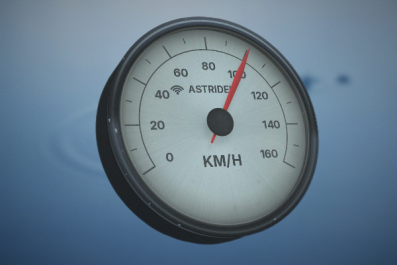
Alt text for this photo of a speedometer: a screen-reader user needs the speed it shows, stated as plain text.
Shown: 100 km/h
